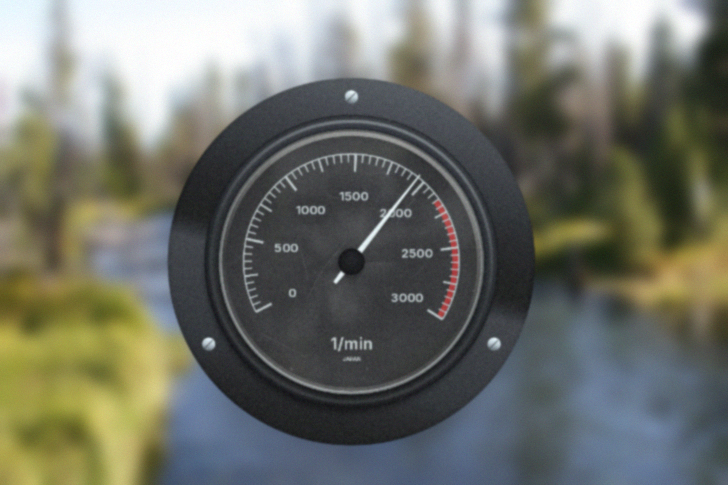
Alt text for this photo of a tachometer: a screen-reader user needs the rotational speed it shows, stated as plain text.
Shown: 1950 rpm
